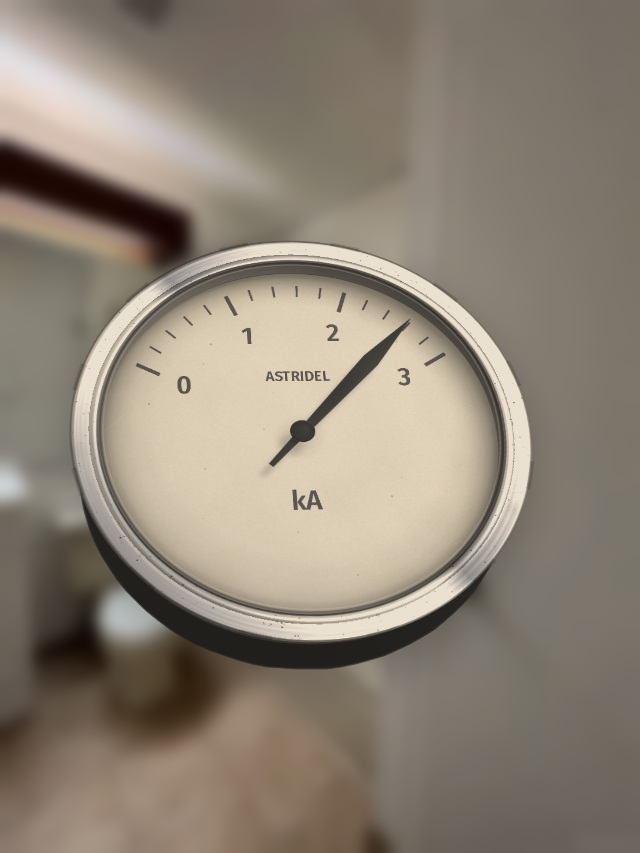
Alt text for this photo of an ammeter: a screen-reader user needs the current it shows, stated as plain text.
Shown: 2.6 kA
